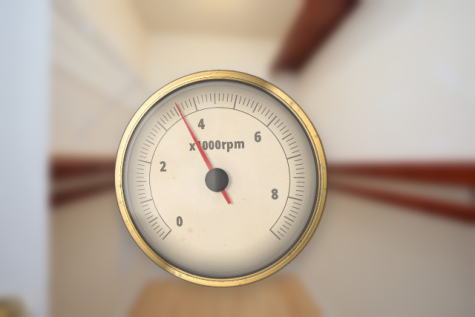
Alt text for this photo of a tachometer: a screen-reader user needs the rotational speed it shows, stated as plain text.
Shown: 3600 rpm
